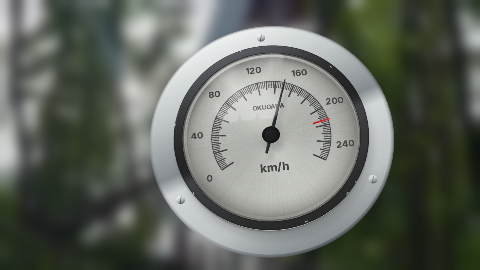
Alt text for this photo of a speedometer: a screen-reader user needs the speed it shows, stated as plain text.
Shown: 150 km/h
